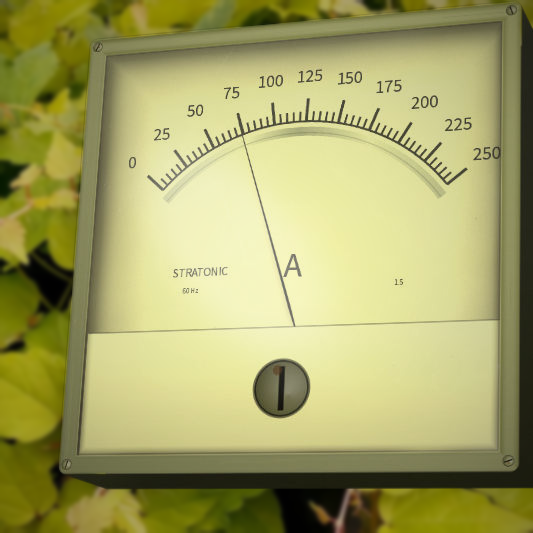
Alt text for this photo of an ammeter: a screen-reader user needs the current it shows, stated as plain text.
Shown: 75 A
